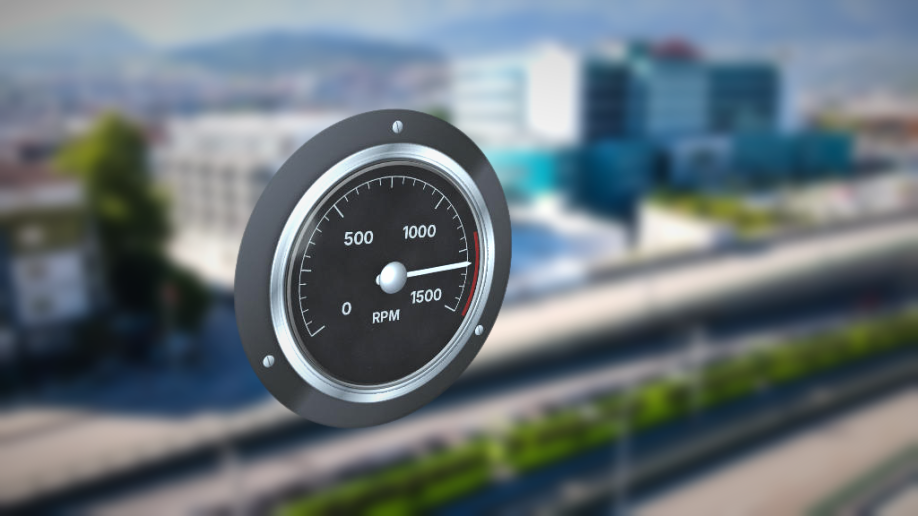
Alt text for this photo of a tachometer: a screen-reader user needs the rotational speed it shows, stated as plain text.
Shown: 1300 rpm
